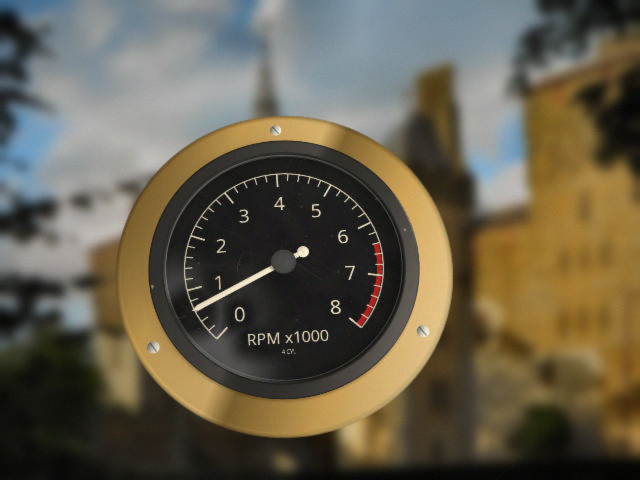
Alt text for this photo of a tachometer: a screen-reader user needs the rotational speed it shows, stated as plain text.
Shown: 600 rpm
